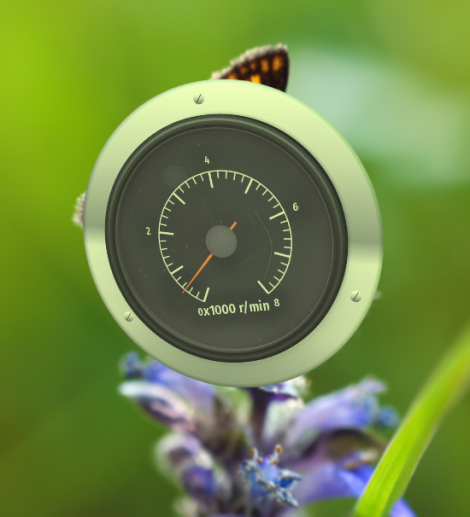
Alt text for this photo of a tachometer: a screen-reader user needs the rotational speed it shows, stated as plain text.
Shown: 500 rpm
